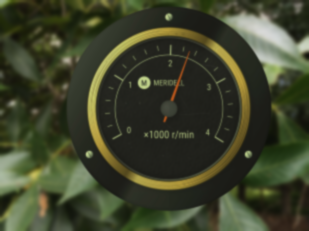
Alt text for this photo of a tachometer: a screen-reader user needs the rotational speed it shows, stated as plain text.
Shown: 2300 rpm
